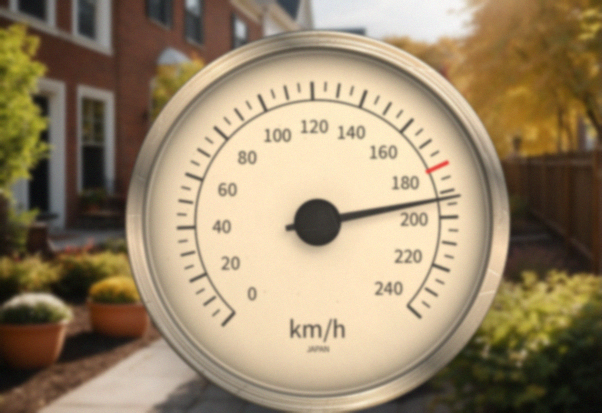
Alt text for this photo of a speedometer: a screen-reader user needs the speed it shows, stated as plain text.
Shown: 192.5 km/h
